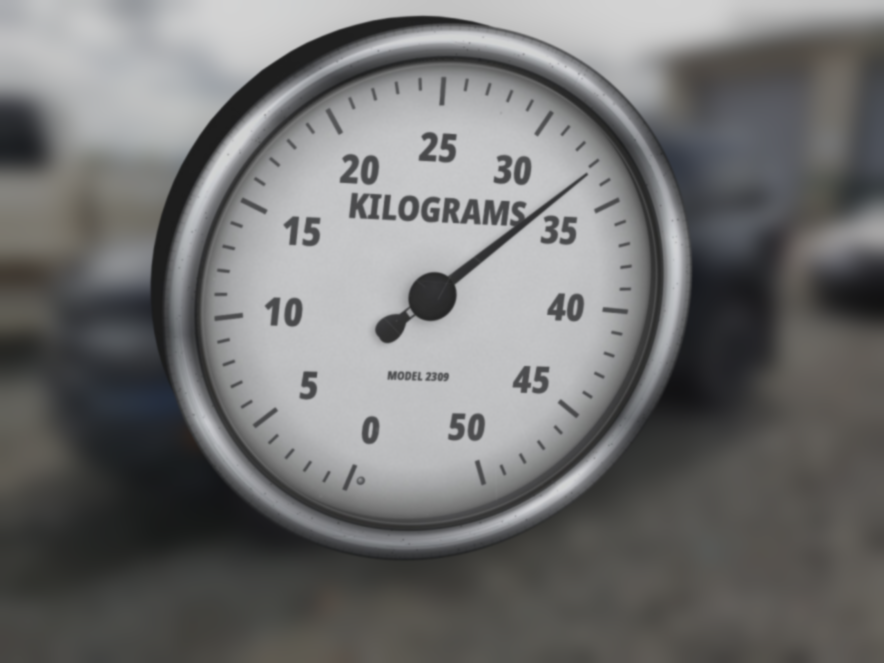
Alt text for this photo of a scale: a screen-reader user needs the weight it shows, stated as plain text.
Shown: 33 kg
